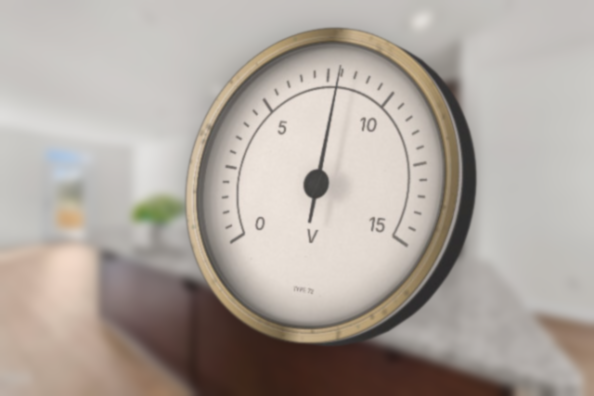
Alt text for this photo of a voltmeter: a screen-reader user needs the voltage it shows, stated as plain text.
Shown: 8 V
